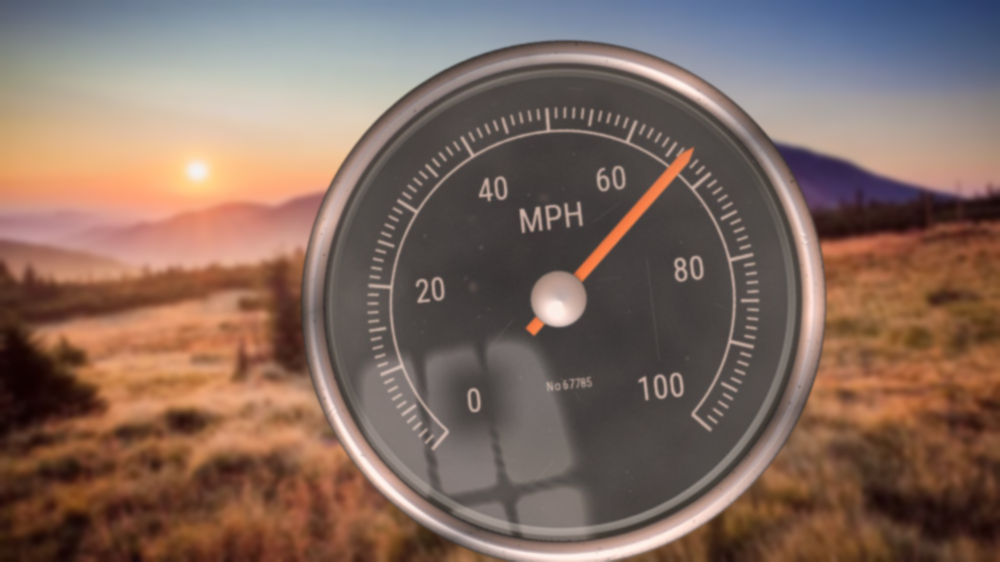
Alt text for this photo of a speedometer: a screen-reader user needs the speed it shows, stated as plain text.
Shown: 67 mph
